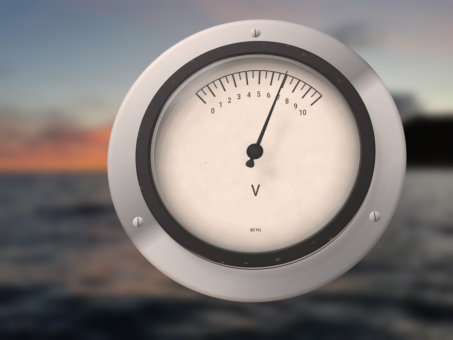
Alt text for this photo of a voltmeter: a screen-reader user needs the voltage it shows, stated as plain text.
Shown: 7 V
